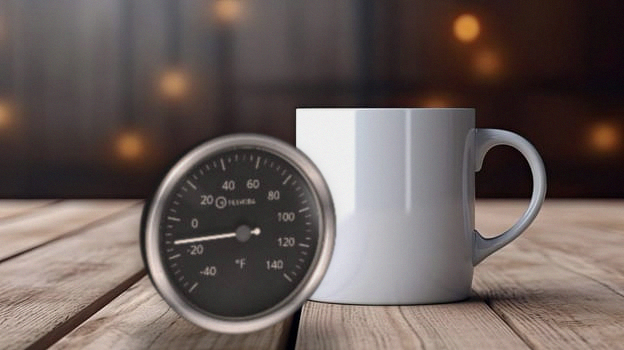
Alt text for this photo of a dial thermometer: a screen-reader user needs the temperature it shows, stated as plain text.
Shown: -12 °F
